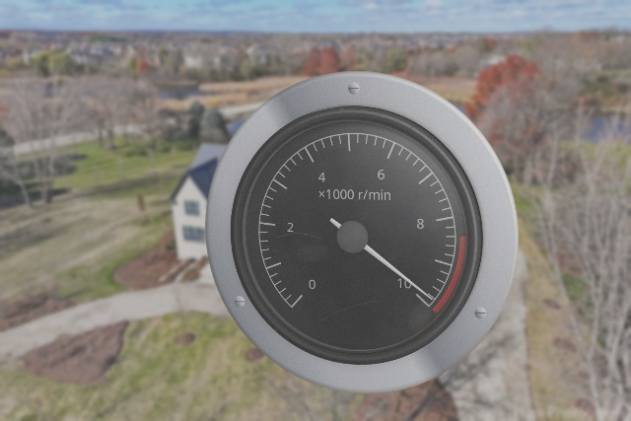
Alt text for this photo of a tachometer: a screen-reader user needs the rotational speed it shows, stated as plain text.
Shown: 9800 rpm
